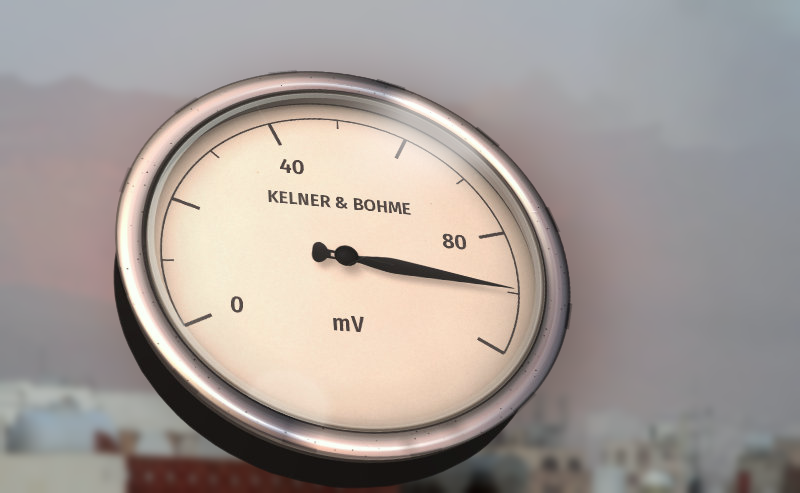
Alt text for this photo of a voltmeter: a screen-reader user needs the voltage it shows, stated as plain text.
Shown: 90 mV
